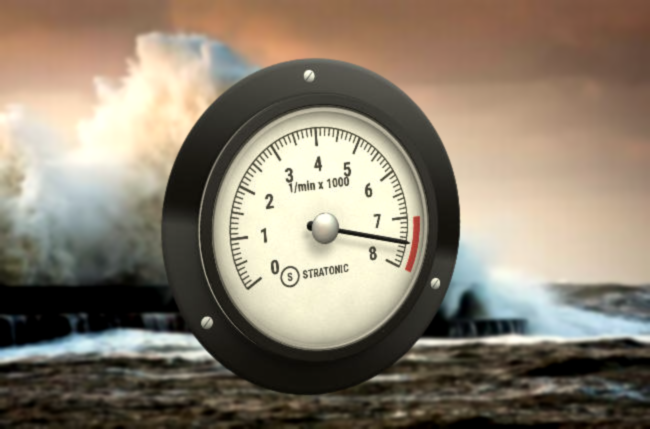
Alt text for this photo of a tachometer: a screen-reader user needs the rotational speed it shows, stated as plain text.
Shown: 7500 rpm
